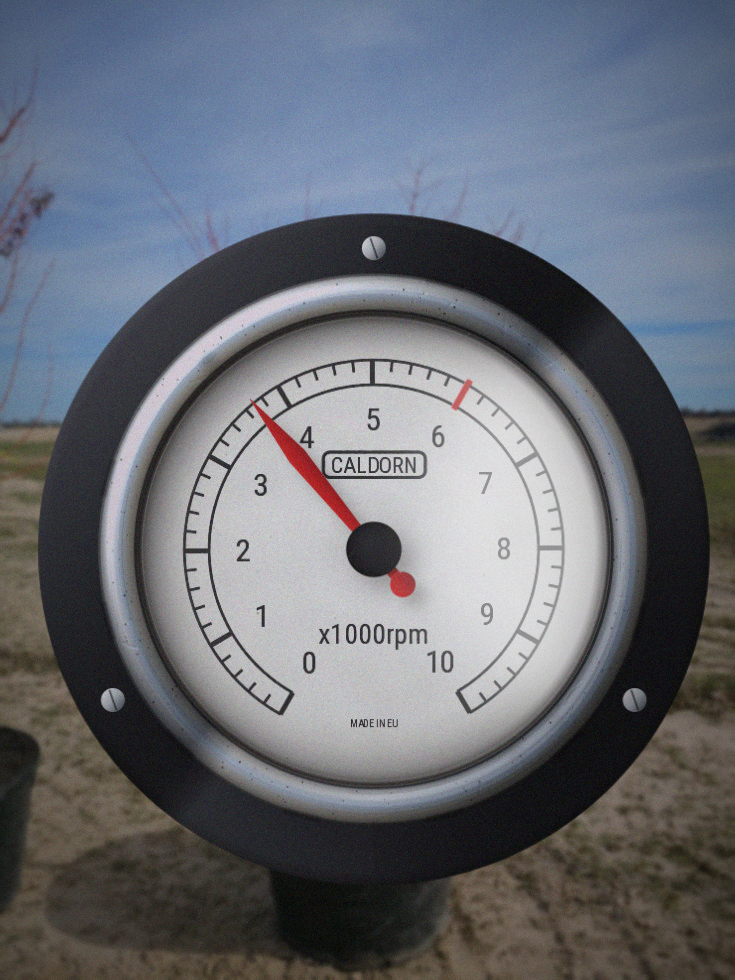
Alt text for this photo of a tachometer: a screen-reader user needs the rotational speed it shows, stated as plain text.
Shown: 3700 rpm
